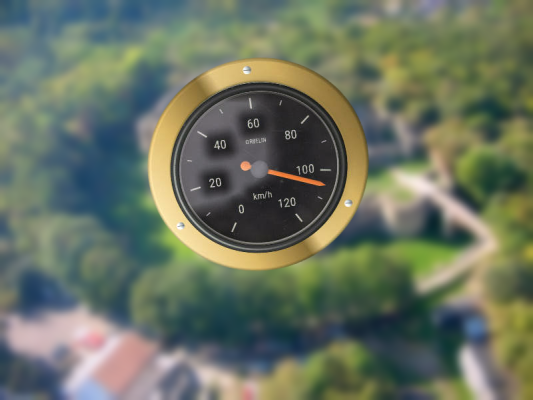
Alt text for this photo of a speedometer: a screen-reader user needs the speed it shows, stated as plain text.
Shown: 105 km/h
